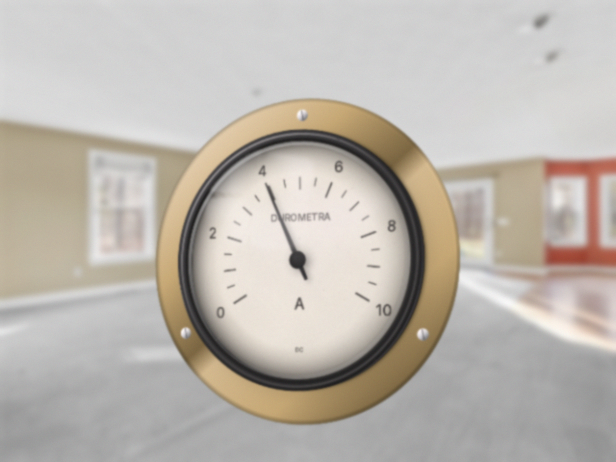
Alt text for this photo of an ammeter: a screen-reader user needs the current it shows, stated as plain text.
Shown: 4 A
